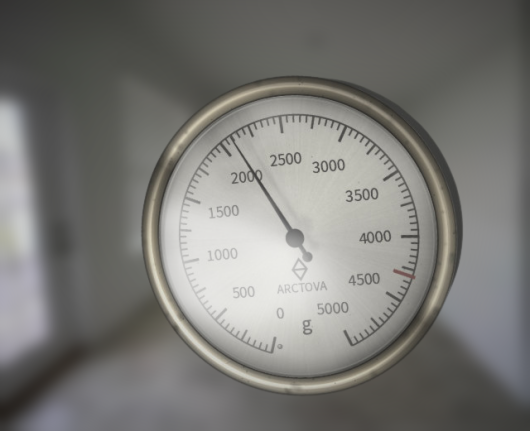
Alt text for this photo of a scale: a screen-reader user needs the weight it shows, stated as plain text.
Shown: 2100 g
